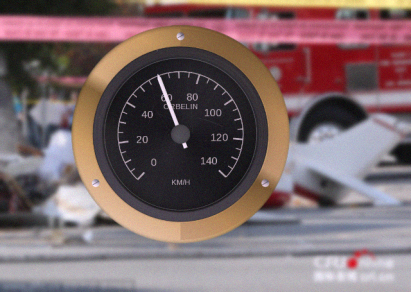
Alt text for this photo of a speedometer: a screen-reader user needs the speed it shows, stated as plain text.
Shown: 60 km/h
